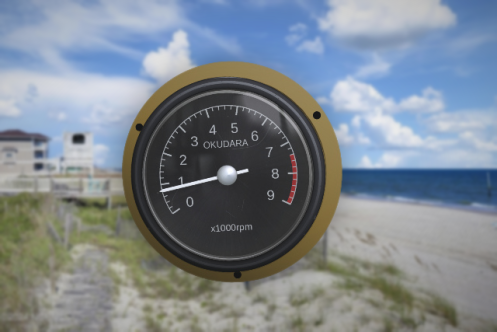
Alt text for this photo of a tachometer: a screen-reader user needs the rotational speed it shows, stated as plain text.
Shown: 800 rpm
